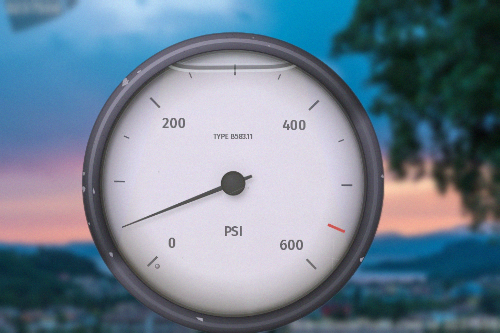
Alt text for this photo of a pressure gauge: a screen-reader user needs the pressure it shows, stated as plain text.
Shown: 50 psi
